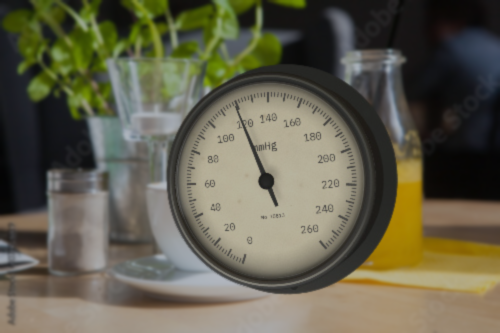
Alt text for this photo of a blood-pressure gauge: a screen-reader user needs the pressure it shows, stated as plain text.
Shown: 120 mmHg
